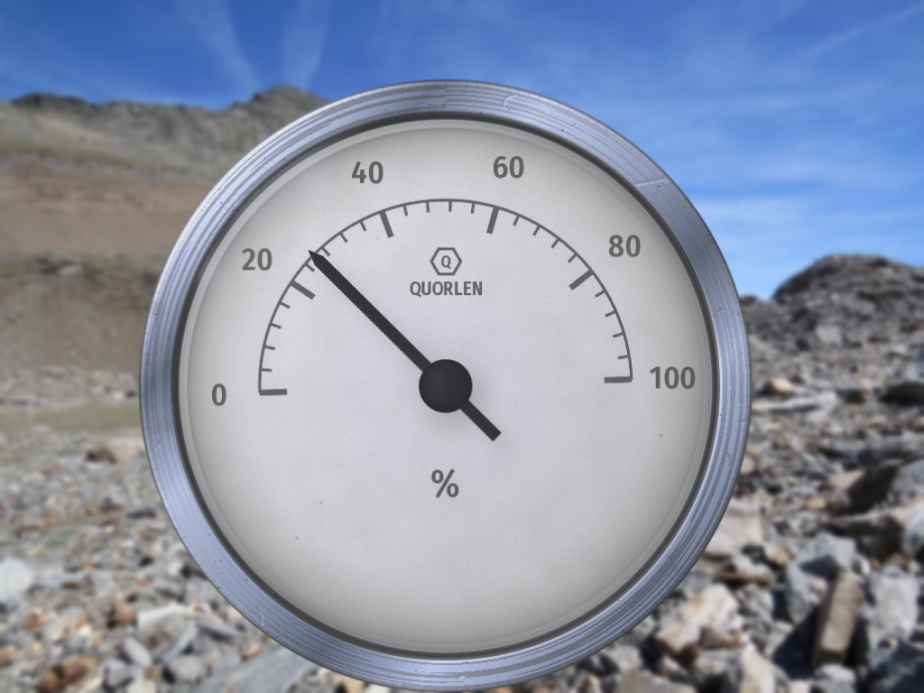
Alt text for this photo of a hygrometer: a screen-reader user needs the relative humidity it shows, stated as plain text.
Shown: 26 %
